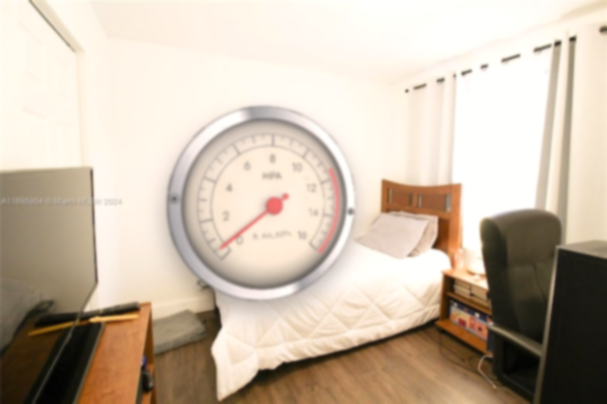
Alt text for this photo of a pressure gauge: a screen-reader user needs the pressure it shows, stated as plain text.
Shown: 0.5 MPa
